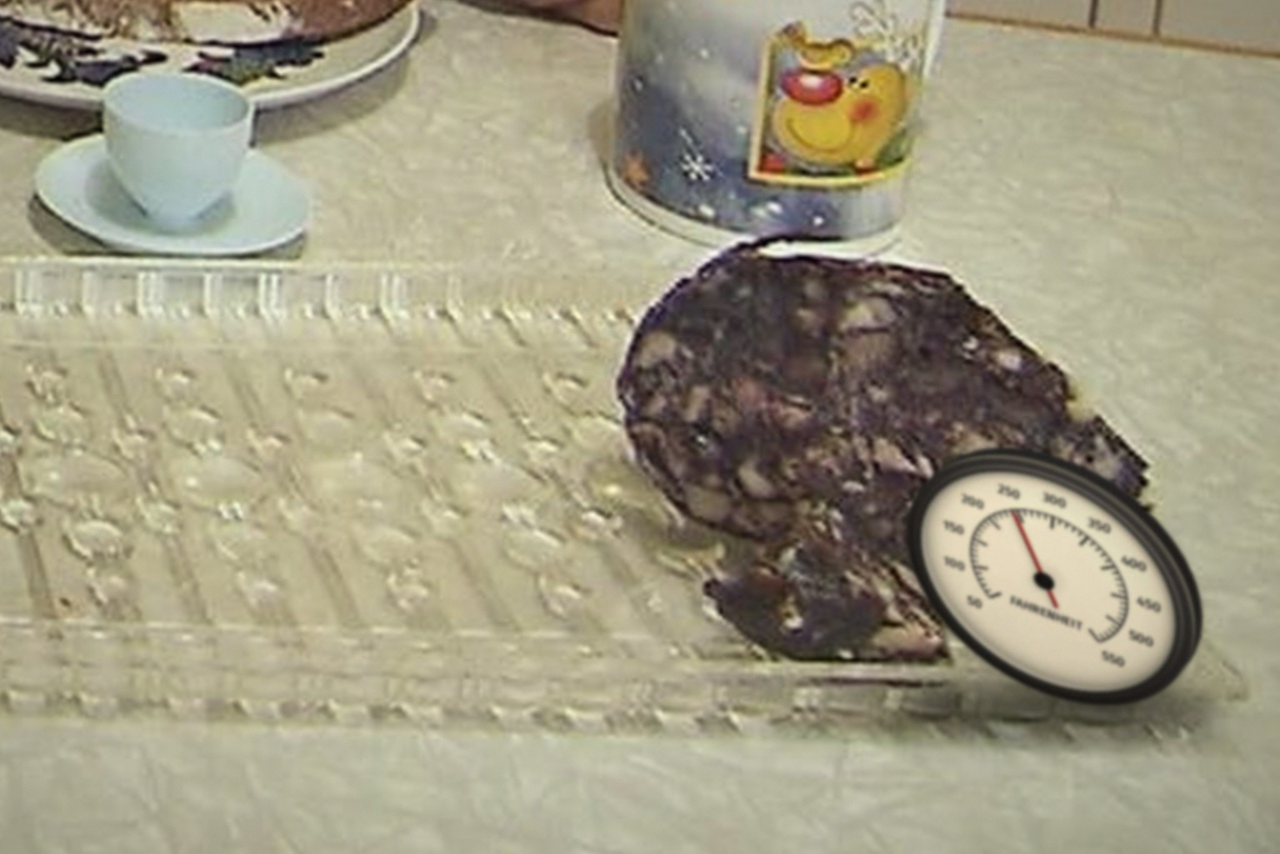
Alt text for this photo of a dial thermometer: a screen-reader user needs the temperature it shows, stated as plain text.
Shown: 250 °F
